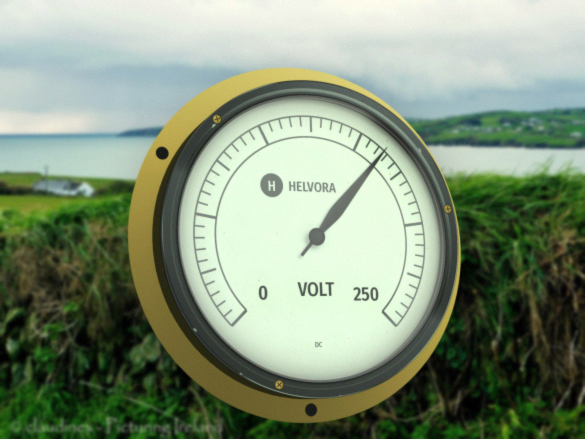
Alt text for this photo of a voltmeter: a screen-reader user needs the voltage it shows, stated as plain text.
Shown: 162.5 V
